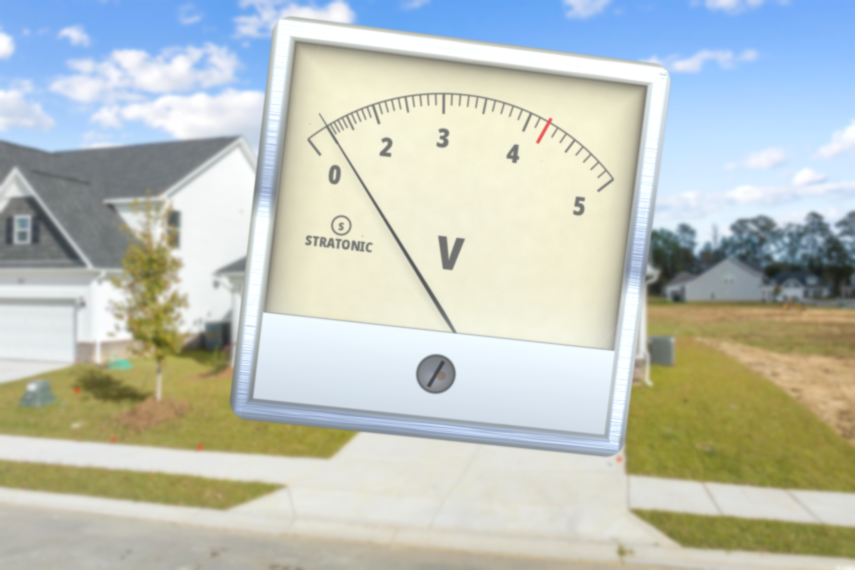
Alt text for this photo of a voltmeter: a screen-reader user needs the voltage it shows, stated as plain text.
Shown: 1 V
